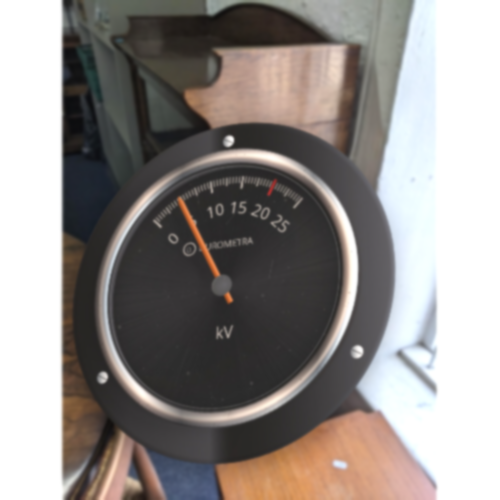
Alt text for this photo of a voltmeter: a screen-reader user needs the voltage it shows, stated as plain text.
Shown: 5 kV
